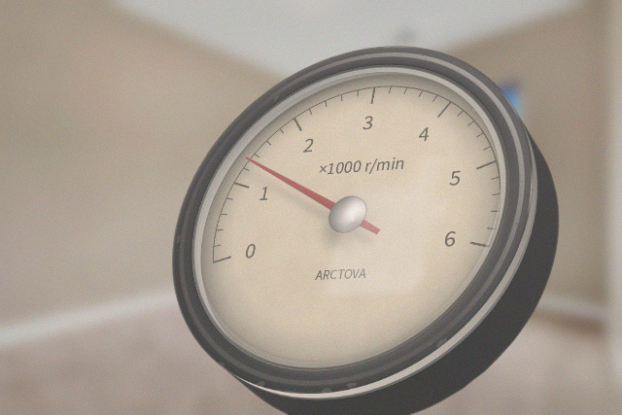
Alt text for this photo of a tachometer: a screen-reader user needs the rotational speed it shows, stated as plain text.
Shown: 1300 rpm
